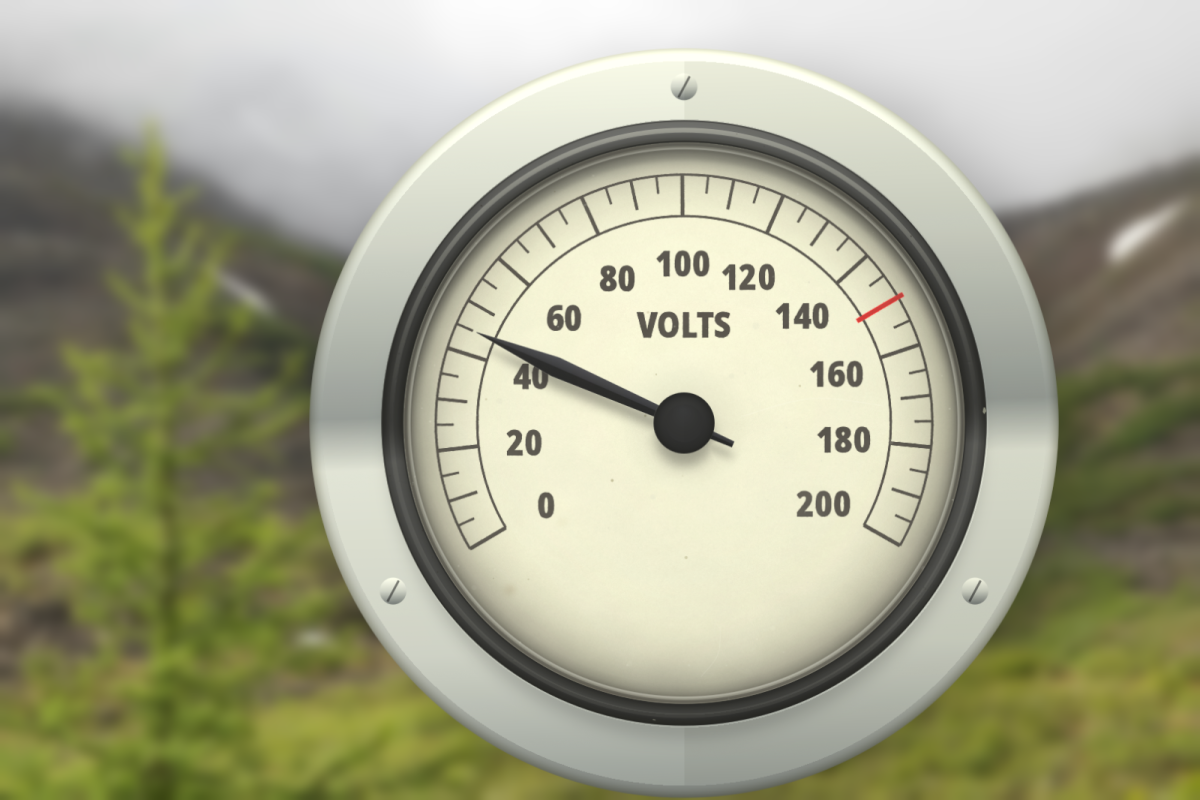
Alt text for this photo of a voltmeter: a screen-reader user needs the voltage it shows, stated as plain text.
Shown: 45 V
